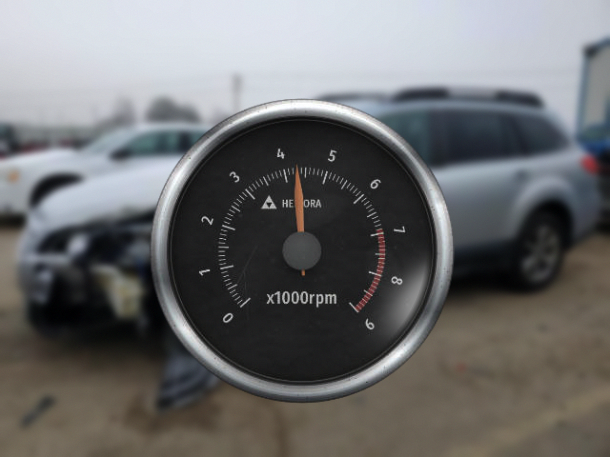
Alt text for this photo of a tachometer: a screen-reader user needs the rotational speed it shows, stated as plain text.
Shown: 4300 rpm
